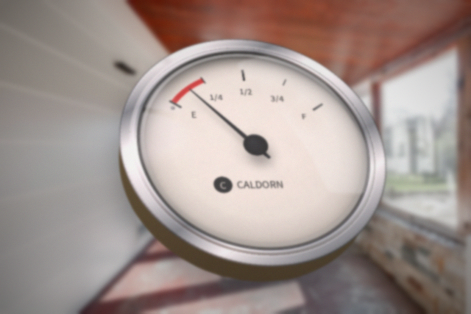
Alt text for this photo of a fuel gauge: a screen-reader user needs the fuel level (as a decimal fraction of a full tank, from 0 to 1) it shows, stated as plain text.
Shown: 0.125
